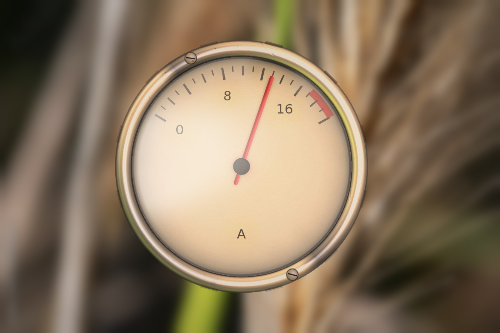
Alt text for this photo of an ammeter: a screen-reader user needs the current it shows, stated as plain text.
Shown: 13 A
